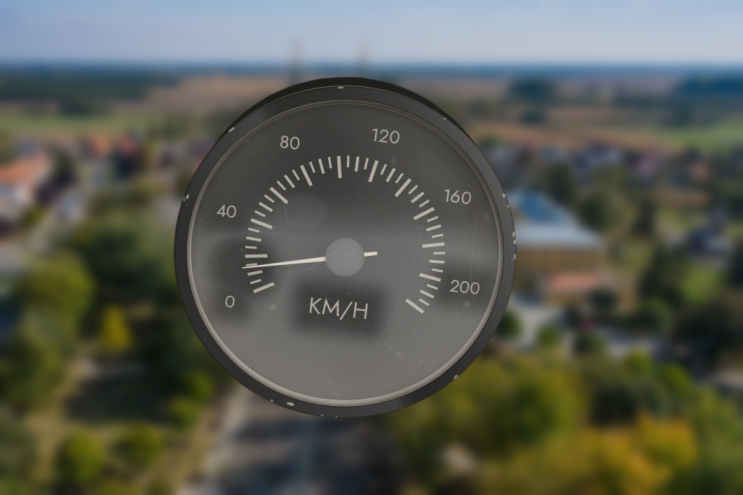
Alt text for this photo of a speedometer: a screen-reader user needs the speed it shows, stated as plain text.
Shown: 15 km/h
